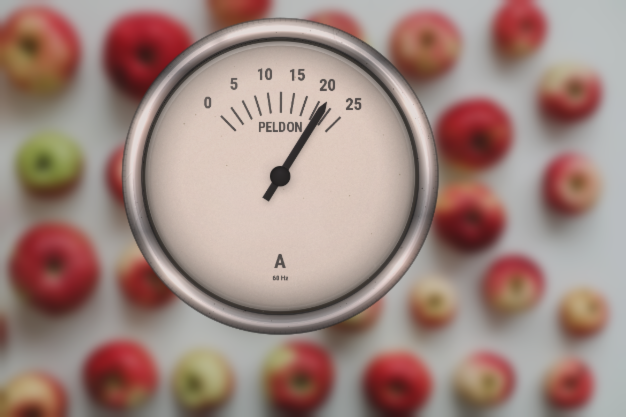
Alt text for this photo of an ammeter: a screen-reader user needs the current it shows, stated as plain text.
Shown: 21.25 A
